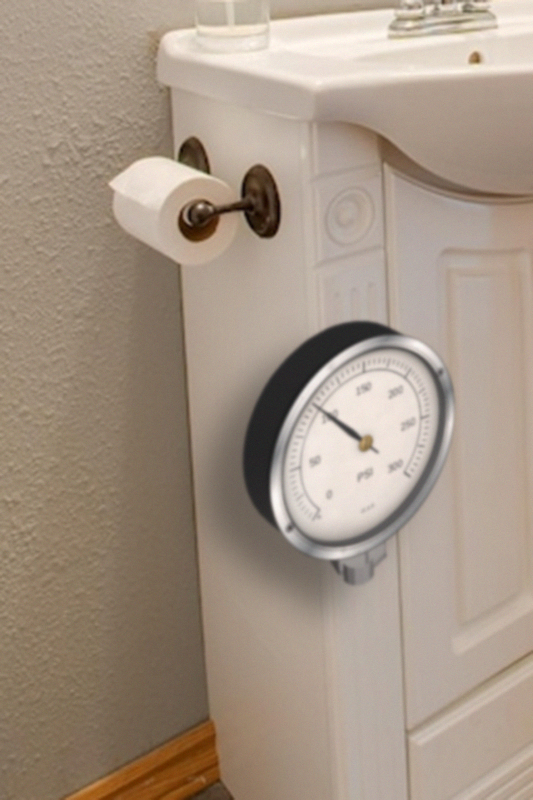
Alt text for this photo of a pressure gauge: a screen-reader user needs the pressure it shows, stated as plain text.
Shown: 100 psi
